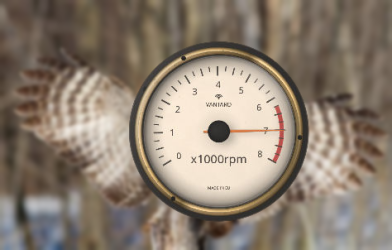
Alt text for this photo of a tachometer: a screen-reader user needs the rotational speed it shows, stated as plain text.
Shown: 7000 rpm
